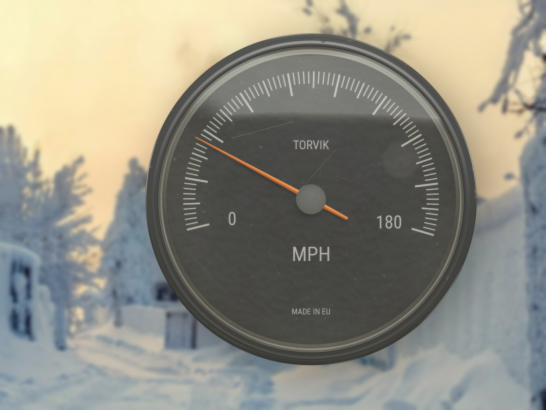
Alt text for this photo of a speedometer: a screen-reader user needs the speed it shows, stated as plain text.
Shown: 36 mph
